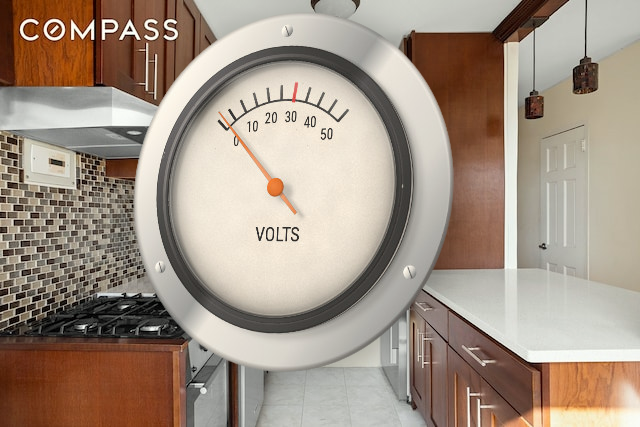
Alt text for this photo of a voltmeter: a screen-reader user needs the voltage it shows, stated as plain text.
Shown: 2.5 V
